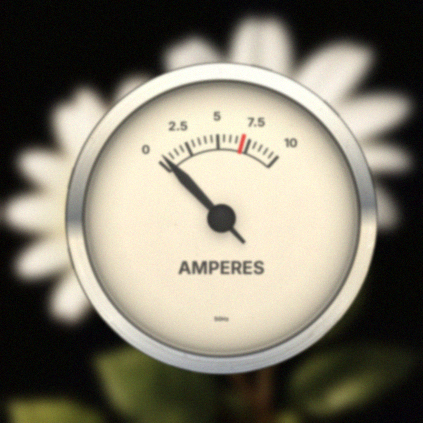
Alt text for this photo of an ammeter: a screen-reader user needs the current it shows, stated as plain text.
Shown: 0.5 A
